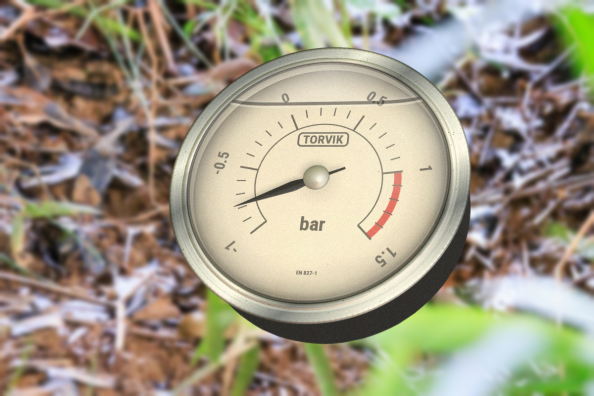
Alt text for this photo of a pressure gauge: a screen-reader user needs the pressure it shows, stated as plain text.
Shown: -0.8 bar
